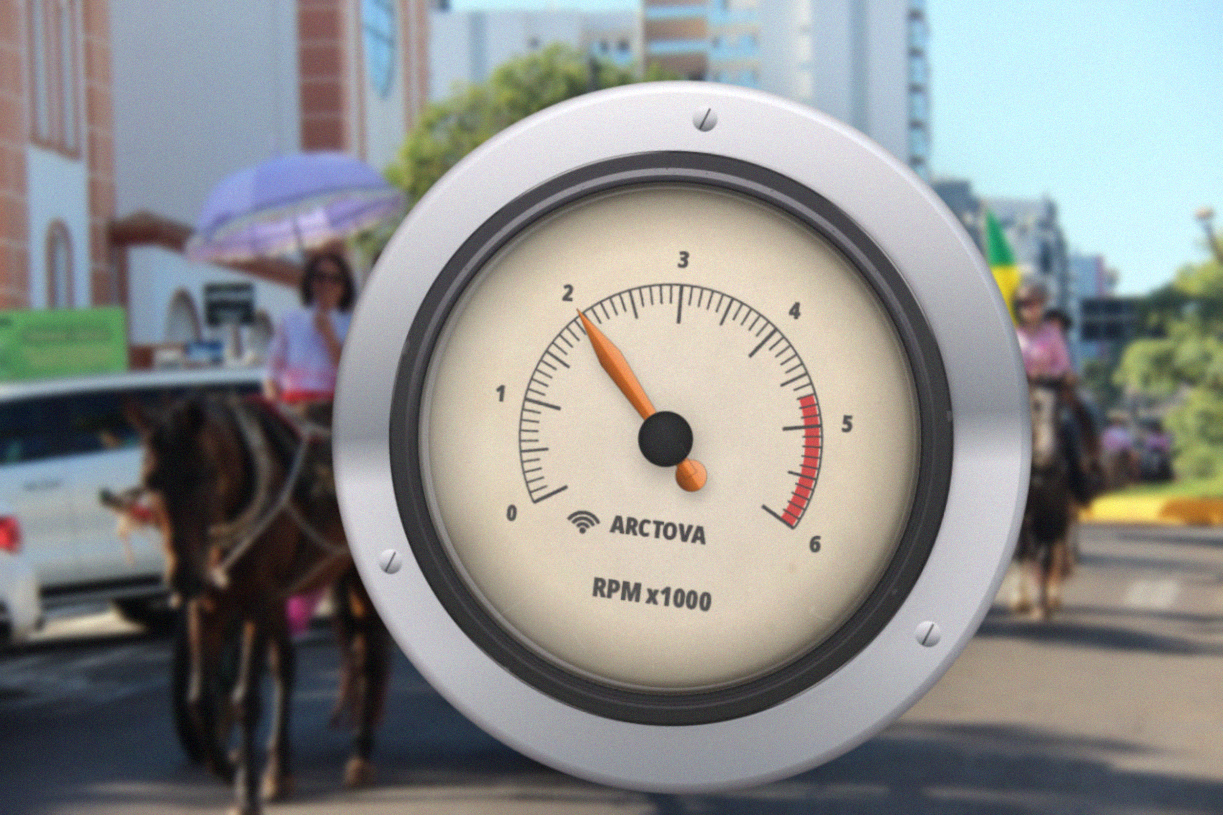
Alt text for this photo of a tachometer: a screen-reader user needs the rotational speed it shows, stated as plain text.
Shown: 2000 rpm
